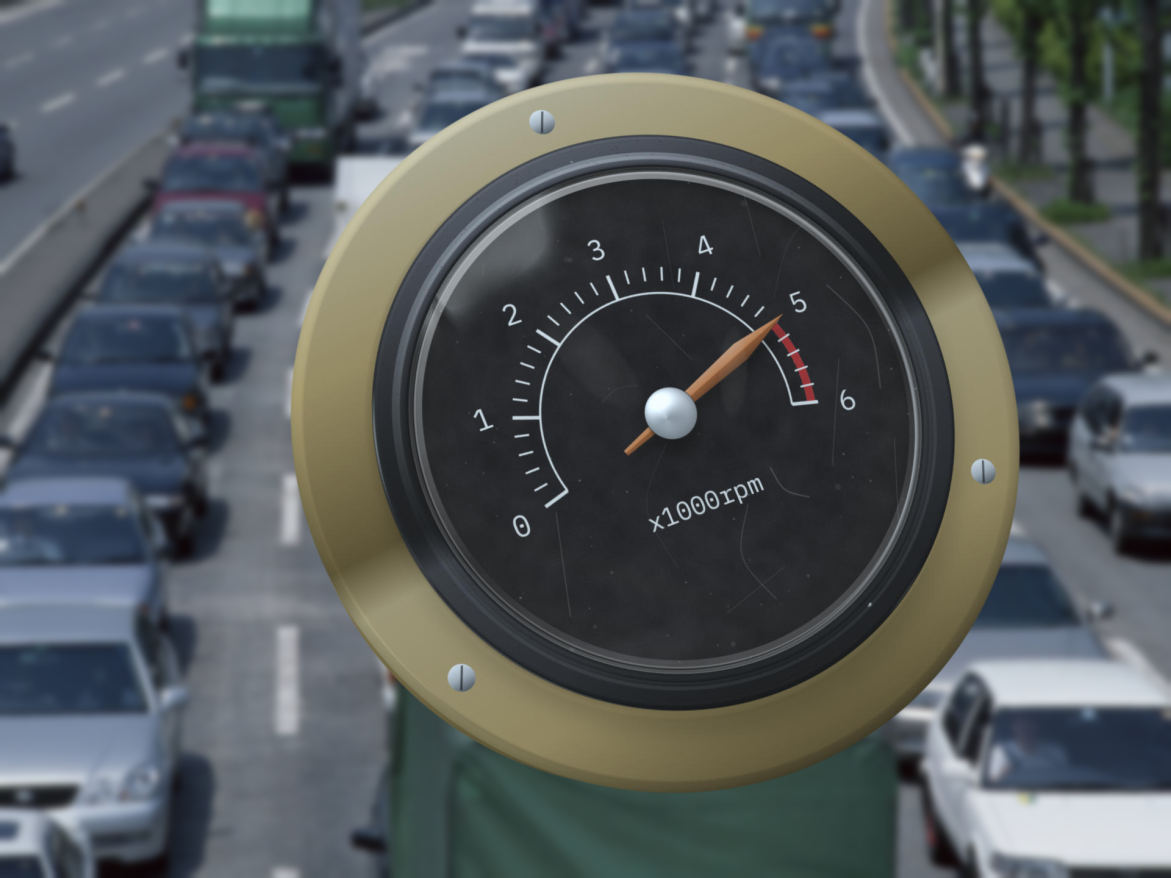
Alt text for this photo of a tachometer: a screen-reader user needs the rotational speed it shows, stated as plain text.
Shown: 5000 rpm
